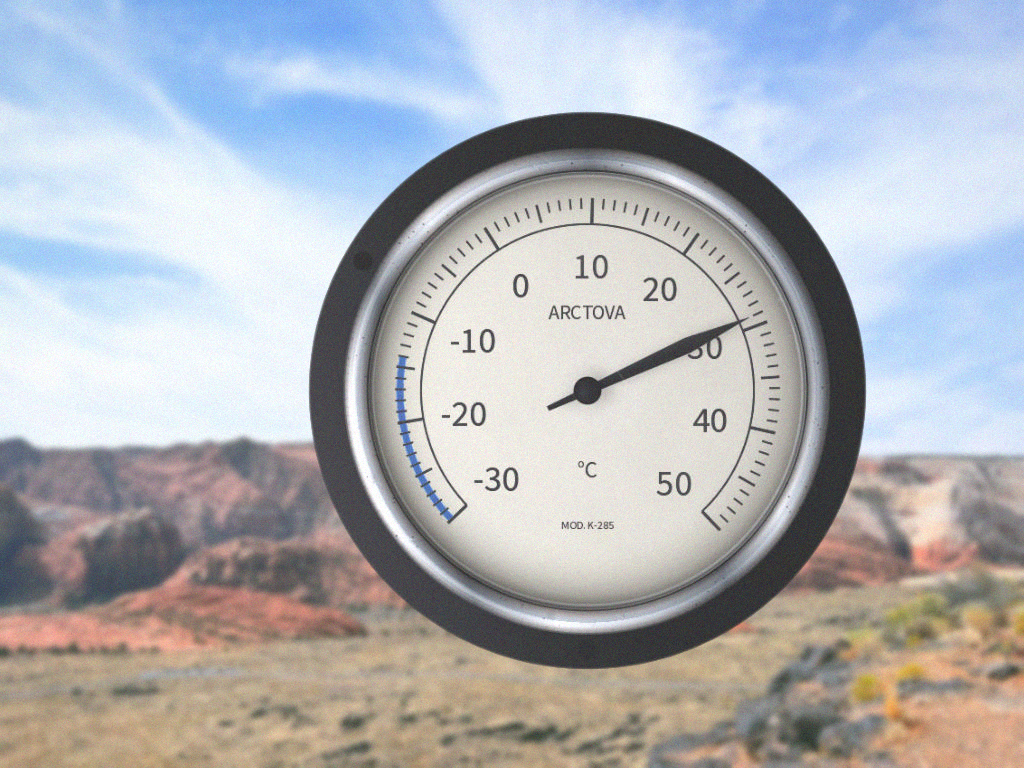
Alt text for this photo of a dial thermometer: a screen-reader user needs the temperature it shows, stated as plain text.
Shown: 29 °C
